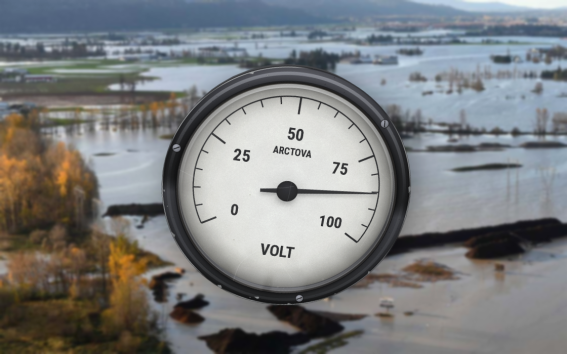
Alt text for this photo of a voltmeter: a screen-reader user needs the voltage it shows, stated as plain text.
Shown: 85 V
